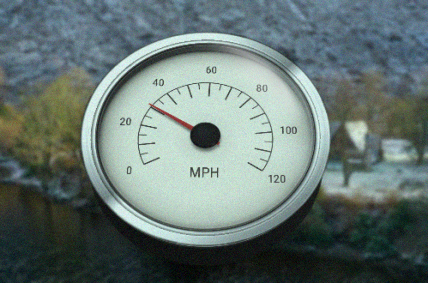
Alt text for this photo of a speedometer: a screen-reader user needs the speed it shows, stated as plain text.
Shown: 30 mph
